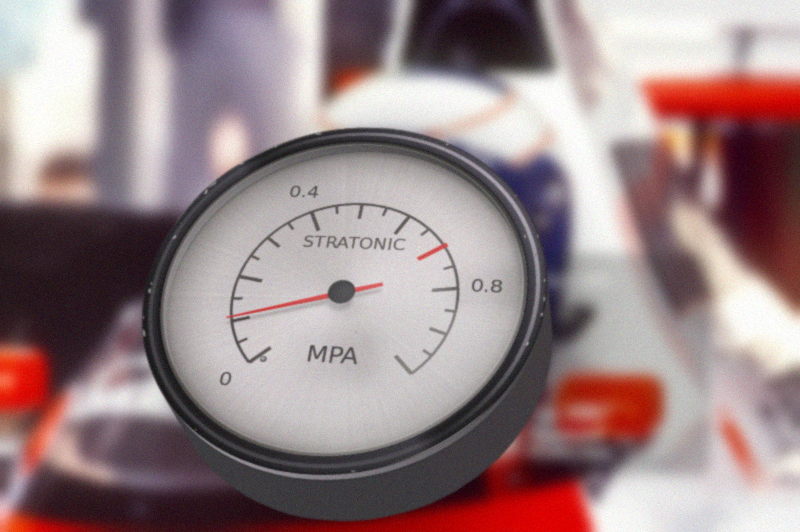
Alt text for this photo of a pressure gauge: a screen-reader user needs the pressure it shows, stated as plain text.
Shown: 0.1 MPa
